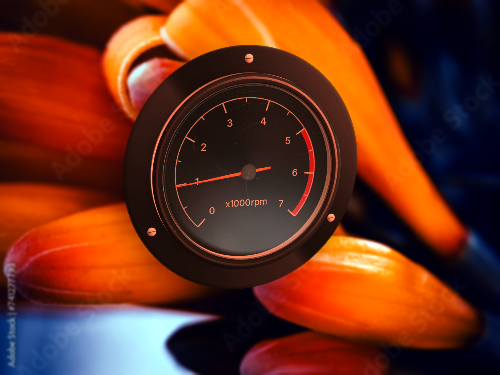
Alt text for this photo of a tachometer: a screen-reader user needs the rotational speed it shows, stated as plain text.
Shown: 1000 rpm
